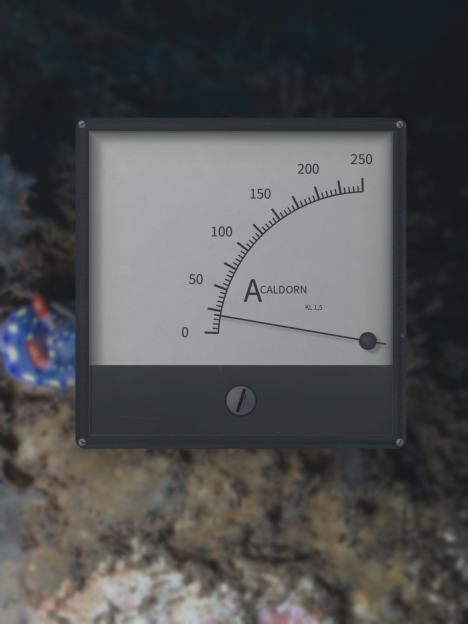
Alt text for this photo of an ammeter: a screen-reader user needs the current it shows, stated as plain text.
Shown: 20 A
